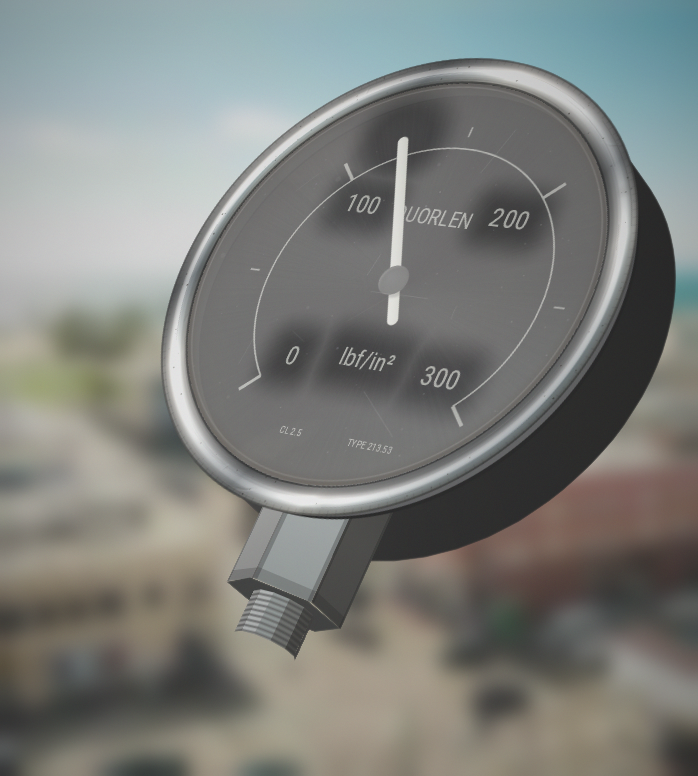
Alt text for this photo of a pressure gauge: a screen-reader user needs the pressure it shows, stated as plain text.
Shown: 125 psi
